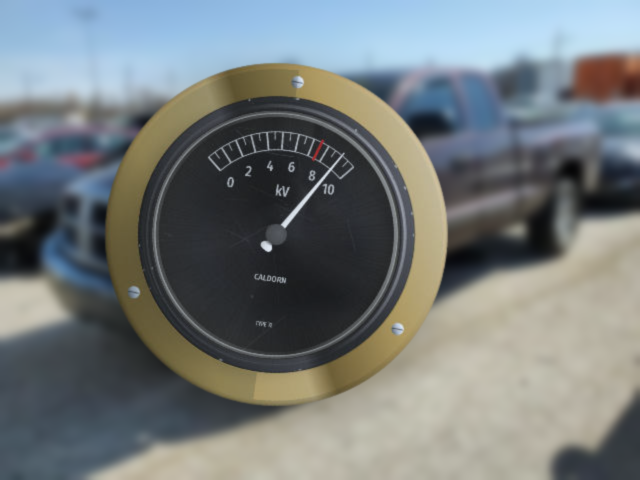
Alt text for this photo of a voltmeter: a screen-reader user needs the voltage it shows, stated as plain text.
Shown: 9 kV
